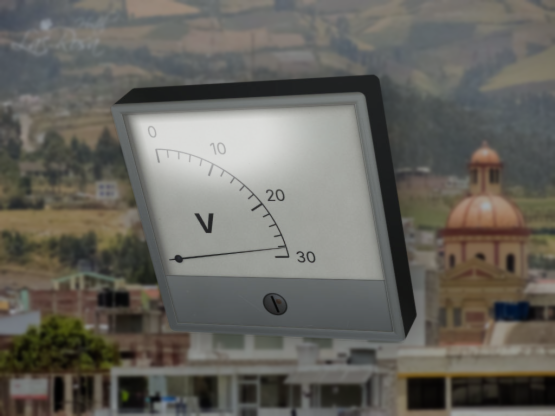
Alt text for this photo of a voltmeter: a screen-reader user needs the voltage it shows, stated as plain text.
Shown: 28 V
